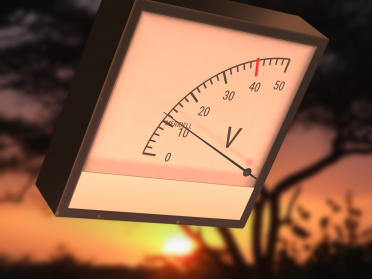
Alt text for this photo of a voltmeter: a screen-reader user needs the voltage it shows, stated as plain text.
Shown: 12 V
